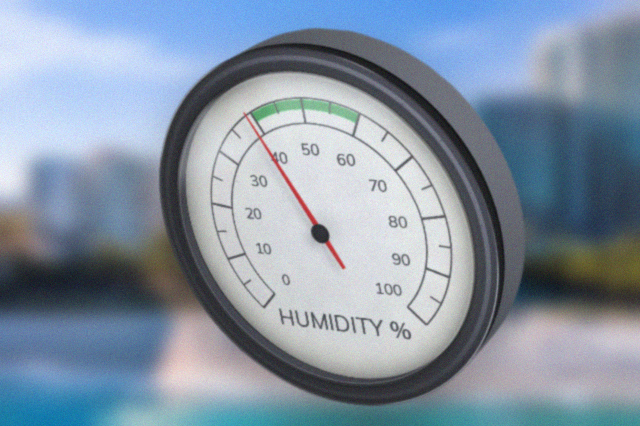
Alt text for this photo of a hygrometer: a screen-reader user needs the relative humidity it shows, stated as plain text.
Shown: 40 %
